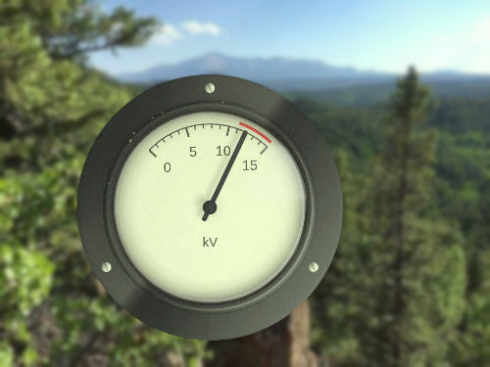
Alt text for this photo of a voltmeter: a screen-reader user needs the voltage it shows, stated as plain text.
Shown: 12 kV
